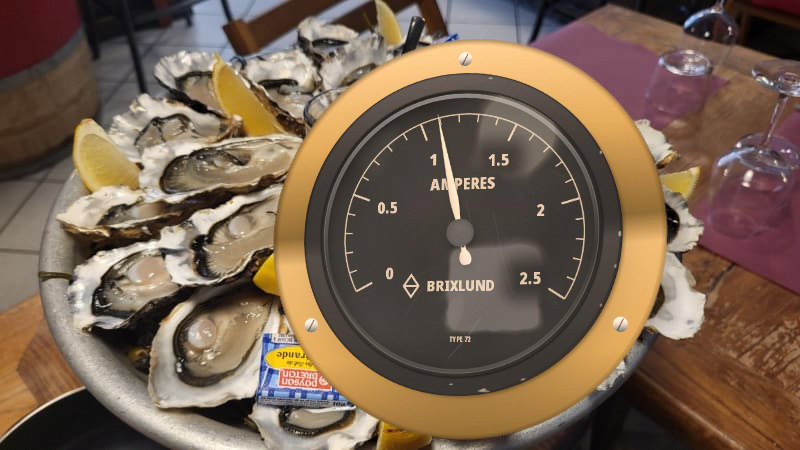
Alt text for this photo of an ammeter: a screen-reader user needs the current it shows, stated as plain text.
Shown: 1.1 A
